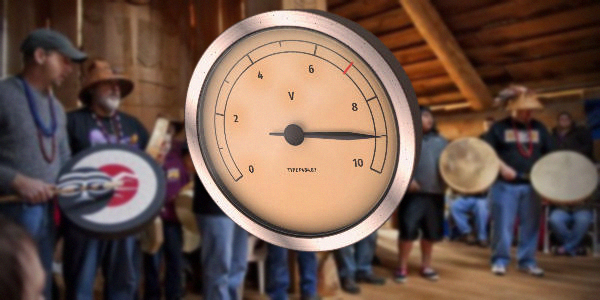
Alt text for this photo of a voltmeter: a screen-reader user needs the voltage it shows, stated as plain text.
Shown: 9 V
